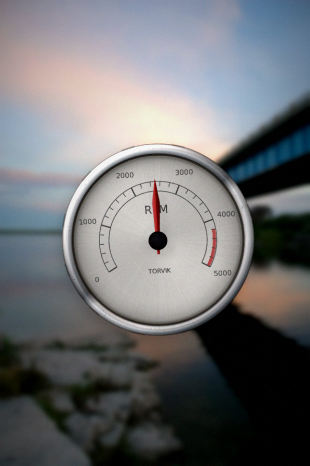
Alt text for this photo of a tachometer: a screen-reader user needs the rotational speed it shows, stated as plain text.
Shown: 2500 rpm
